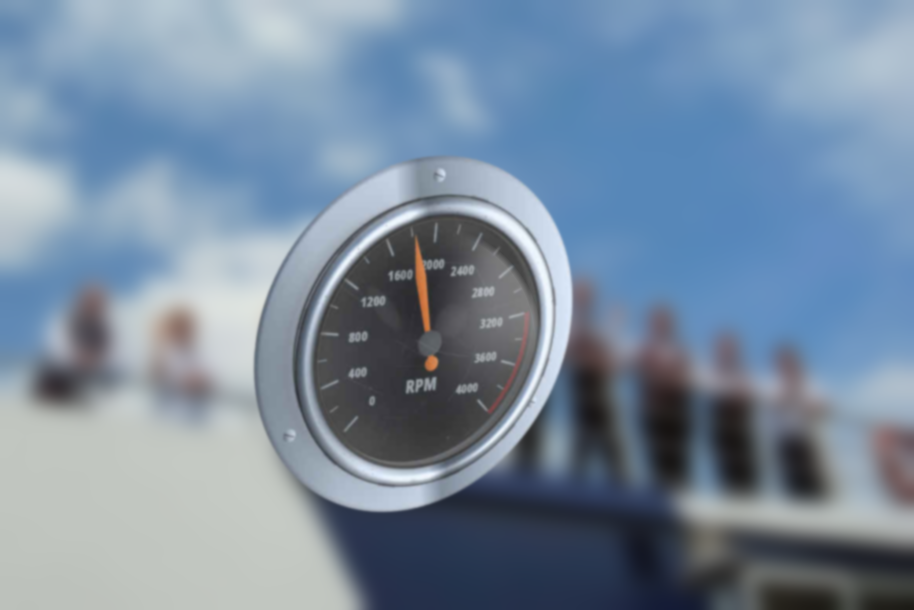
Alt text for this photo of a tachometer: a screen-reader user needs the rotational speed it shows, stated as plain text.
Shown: 1800 rpm
